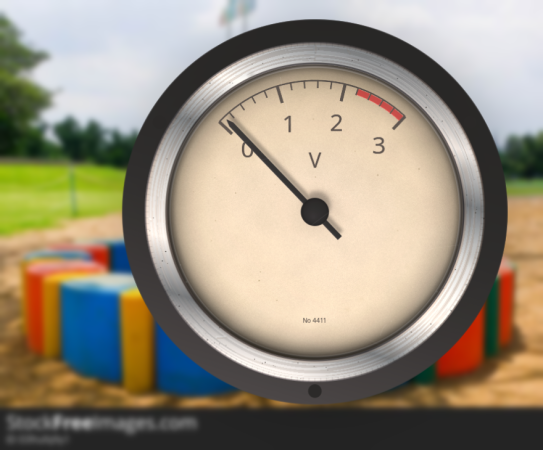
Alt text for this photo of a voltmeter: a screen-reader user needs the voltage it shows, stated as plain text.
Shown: 0.1 V
